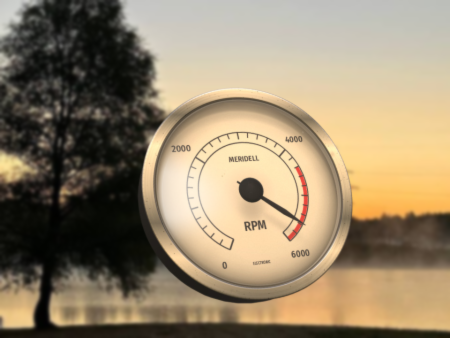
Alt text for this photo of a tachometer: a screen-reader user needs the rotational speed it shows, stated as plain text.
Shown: 5600 rpm
